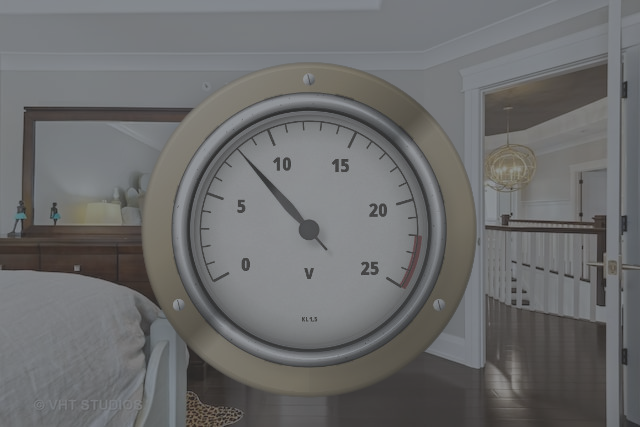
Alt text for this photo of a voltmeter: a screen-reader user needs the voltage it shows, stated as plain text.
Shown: 8 V
